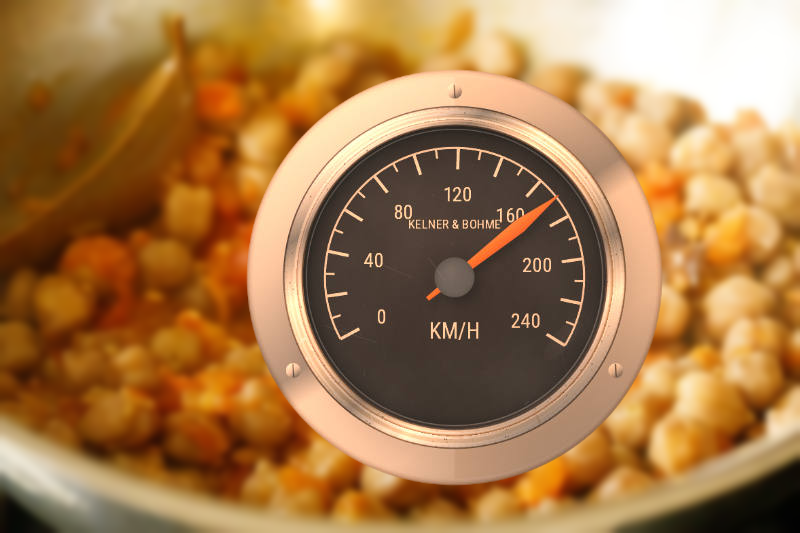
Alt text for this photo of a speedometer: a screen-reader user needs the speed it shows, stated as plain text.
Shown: 170 km/h
